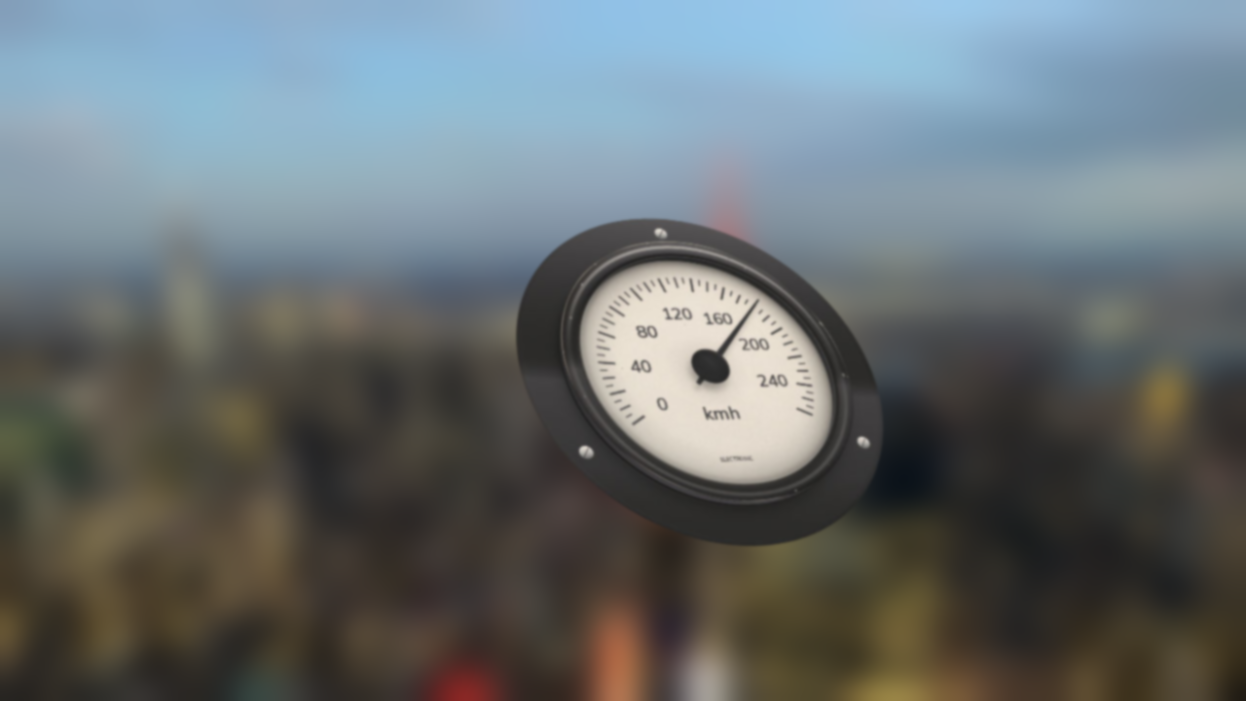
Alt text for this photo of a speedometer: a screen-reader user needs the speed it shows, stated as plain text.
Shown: 180 km/h
